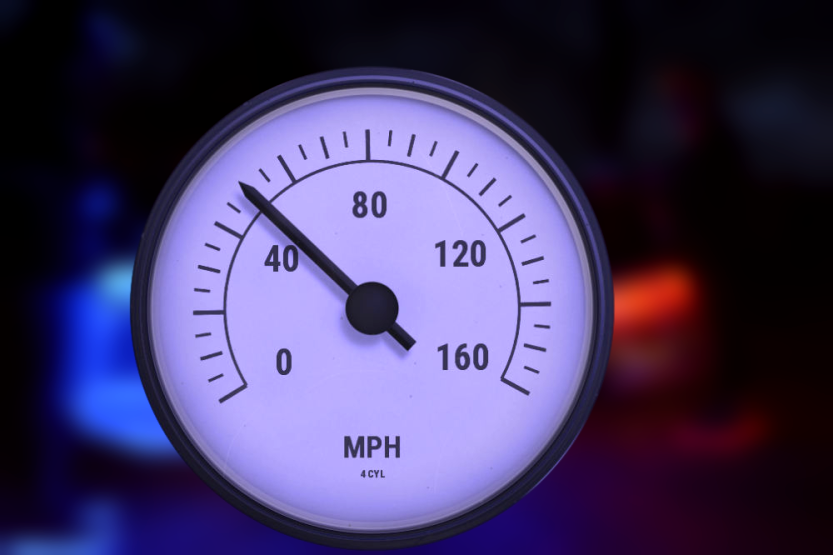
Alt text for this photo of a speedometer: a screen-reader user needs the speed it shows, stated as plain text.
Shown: 50 mph
